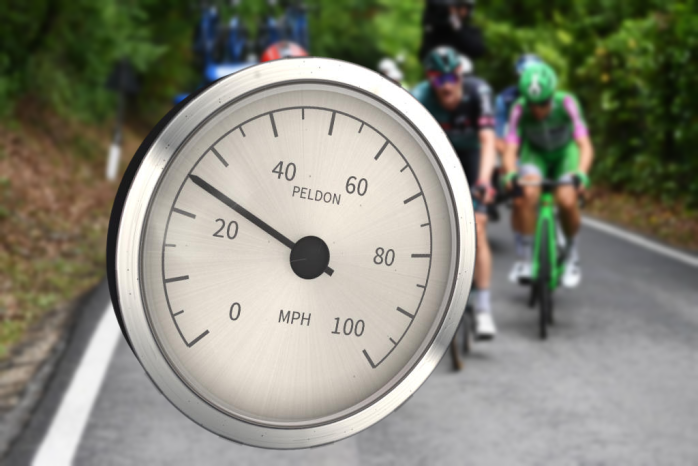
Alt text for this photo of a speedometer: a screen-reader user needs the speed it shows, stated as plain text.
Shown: 25 mph
